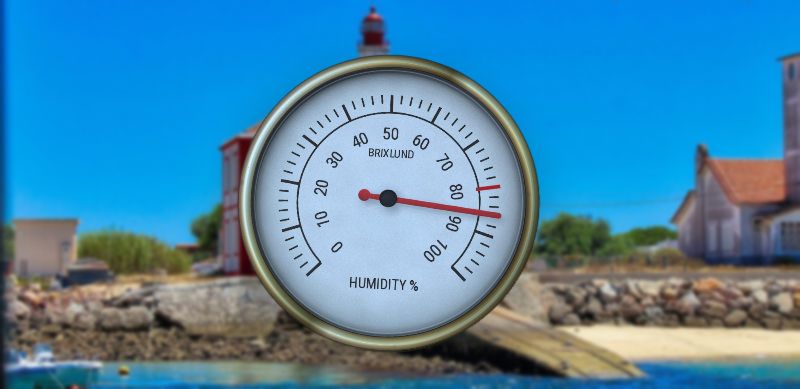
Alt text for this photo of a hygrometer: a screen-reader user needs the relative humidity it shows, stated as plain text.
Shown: 86 %
